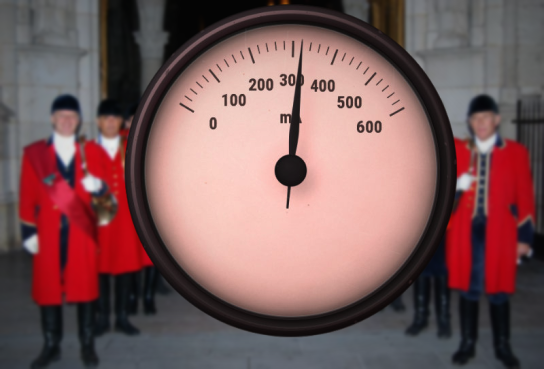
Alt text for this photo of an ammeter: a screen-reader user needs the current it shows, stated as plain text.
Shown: 320 mA
